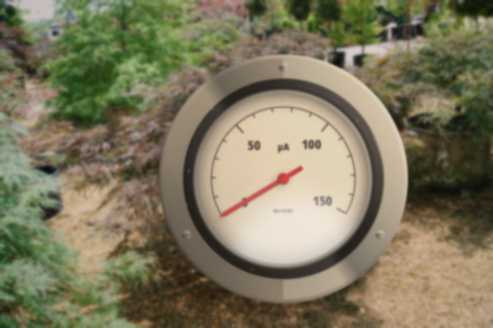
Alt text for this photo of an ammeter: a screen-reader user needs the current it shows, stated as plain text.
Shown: 0 µA
